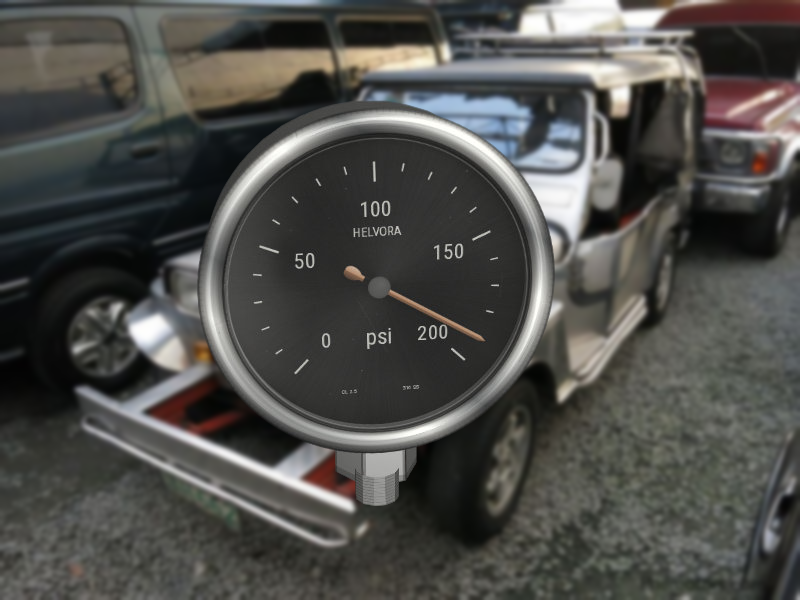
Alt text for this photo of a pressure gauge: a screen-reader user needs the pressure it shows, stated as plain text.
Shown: 190 psi
